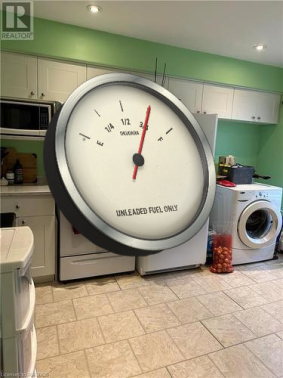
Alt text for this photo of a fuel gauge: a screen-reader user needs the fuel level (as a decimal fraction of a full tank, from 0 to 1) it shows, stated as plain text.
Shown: 0.75
